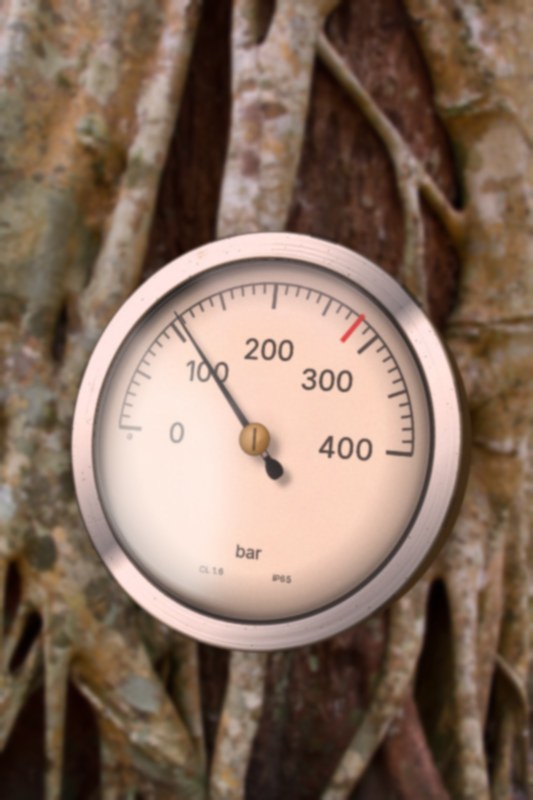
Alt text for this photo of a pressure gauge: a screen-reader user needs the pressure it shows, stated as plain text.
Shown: 110 bar
